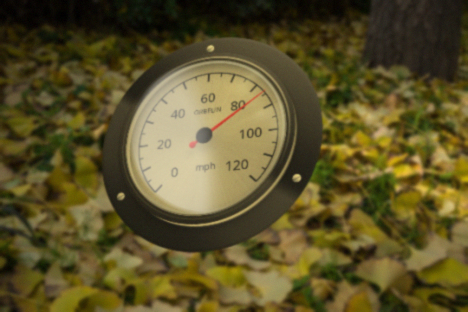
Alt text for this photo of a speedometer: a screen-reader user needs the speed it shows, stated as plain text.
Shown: 85 mph
